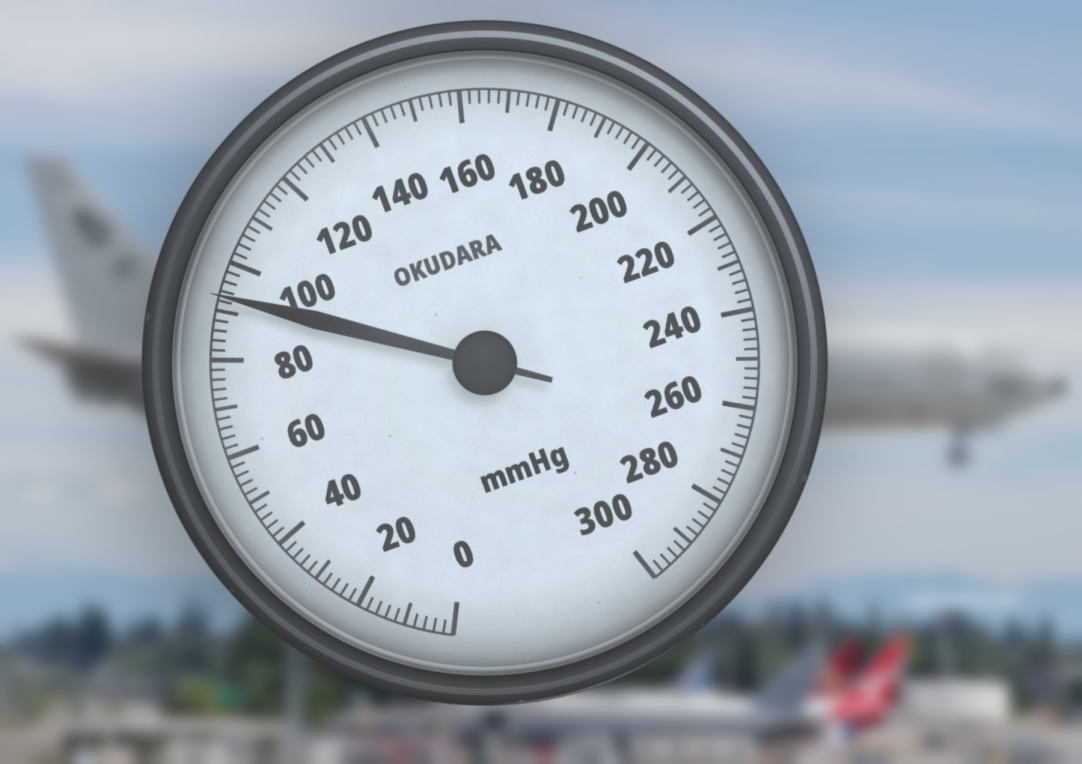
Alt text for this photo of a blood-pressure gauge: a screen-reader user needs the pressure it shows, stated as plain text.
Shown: 93 mmHg
